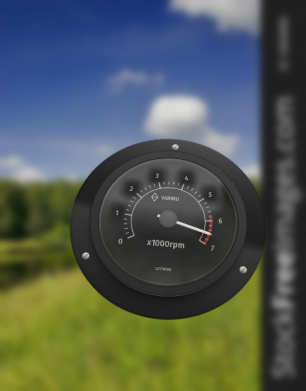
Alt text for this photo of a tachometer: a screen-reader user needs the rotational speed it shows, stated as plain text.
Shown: 6600 rpm
